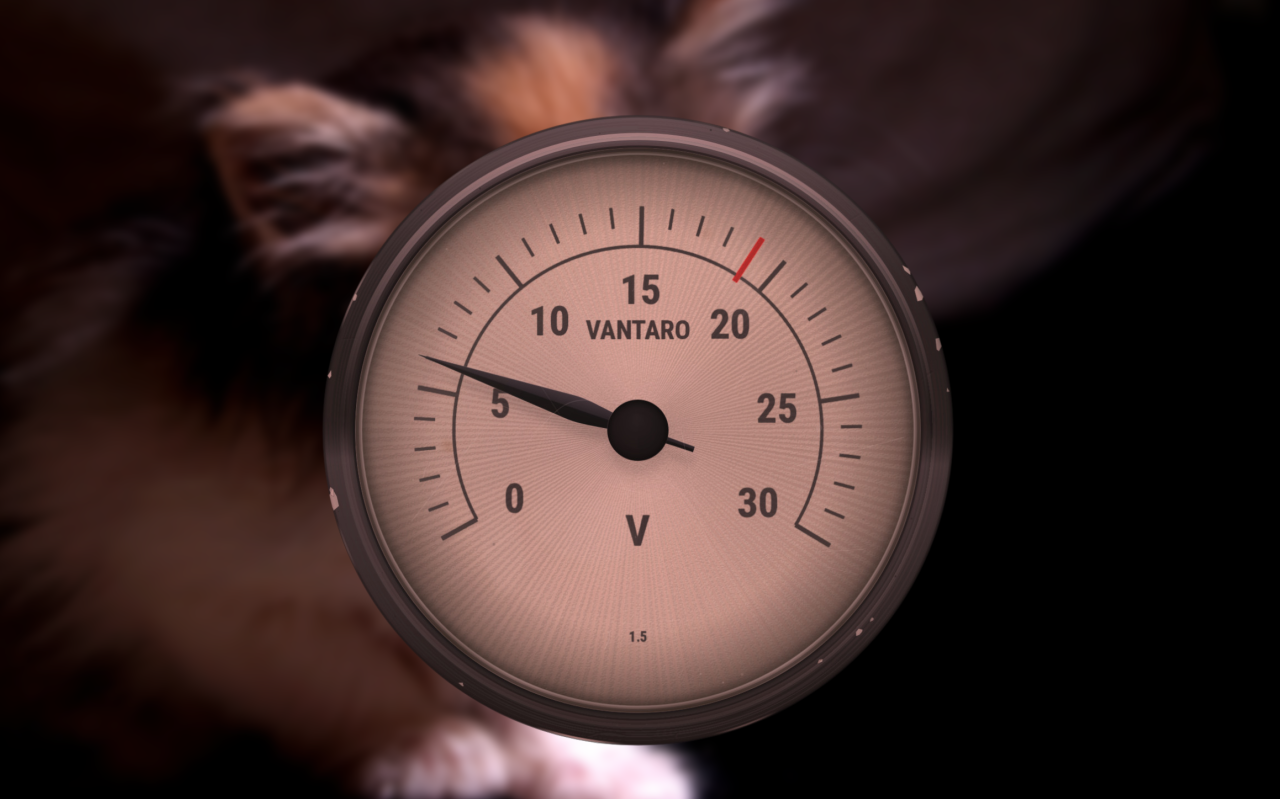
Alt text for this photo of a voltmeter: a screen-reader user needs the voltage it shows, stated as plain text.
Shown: 6 V
